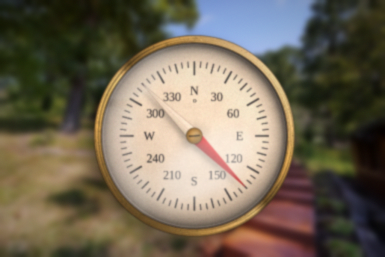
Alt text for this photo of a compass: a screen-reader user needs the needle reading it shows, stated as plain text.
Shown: 135 °
